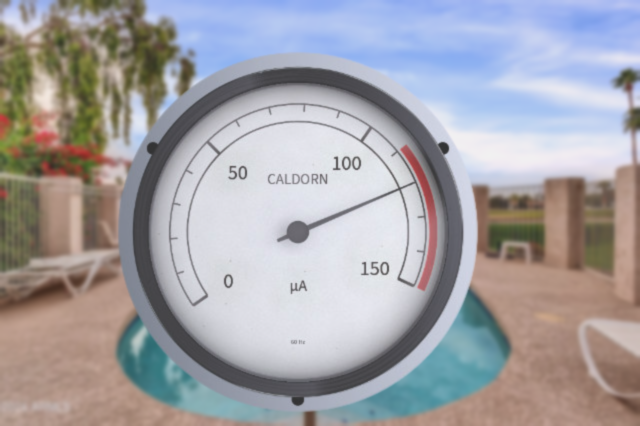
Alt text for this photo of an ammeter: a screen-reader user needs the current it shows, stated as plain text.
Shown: 120 µA
